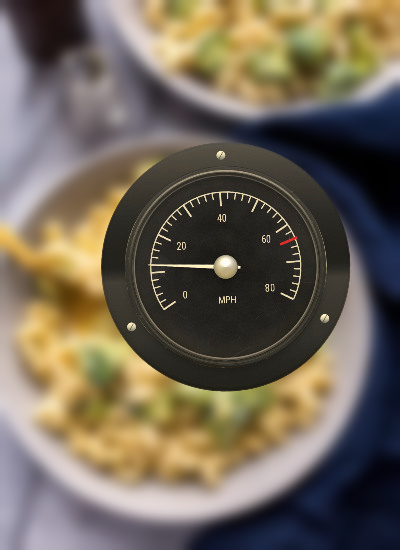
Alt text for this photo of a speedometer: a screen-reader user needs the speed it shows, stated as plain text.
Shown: 12 mph
